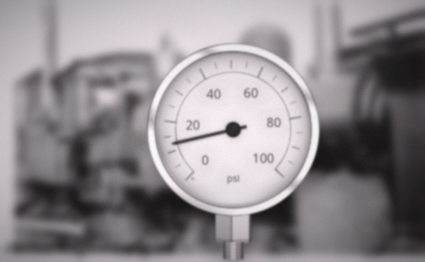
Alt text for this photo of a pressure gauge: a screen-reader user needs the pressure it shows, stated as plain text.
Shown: 12.5 psi
